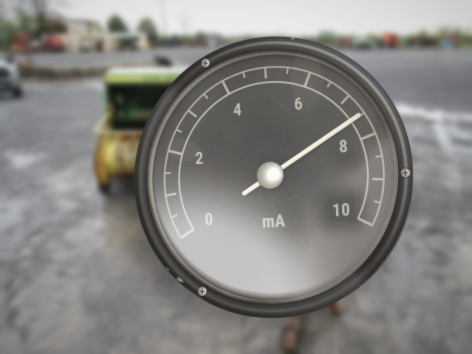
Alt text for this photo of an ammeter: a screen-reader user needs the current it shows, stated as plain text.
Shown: 7.5 mA
